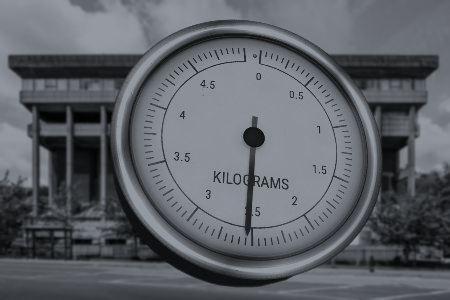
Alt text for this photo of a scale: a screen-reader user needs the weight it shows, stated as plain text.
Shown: 2.55 kg
